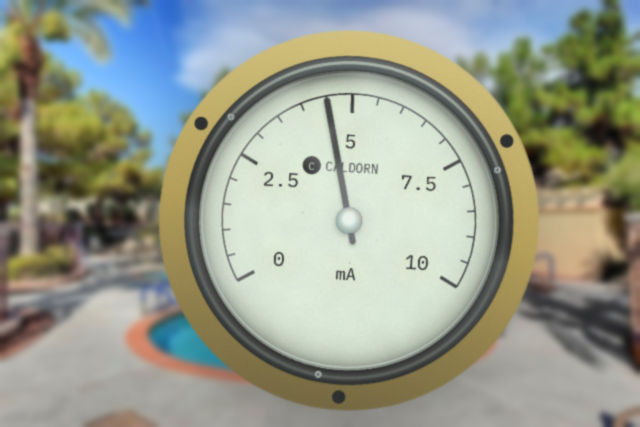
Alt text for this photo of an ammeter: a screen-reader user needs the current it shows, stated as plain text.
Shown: 4.5 mA
